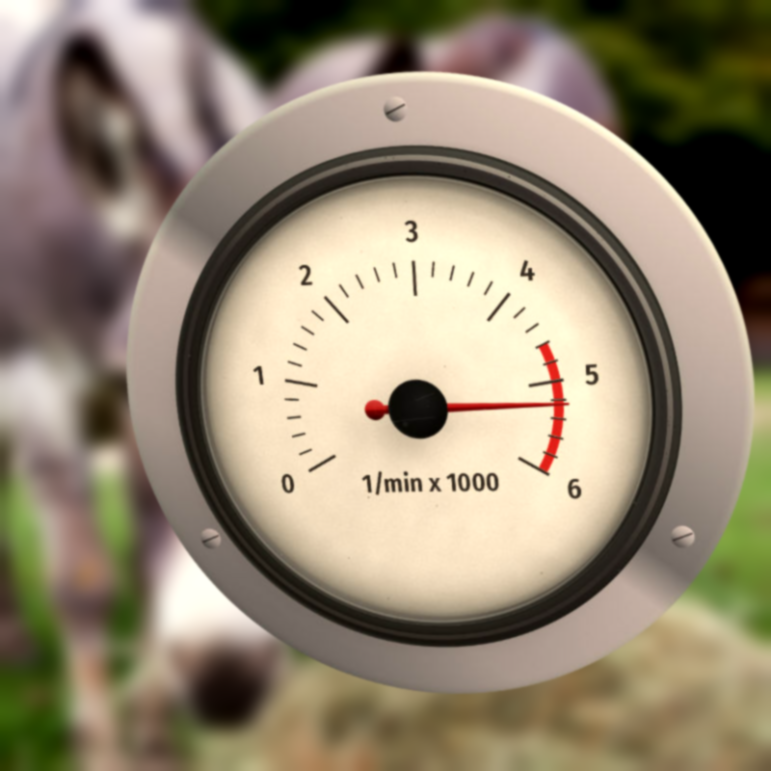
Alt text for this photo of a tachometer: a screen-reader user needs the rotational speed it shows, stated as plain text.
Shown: 5200 rpm
